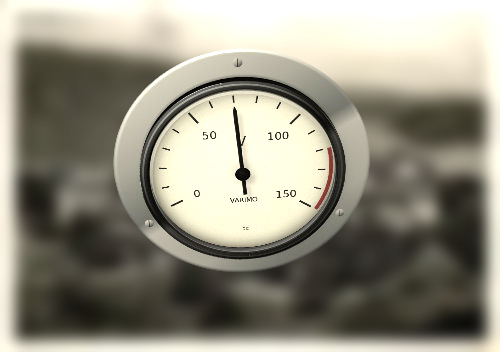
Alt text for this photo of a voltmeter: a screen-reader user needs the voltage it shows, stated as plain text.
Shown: 70 V
